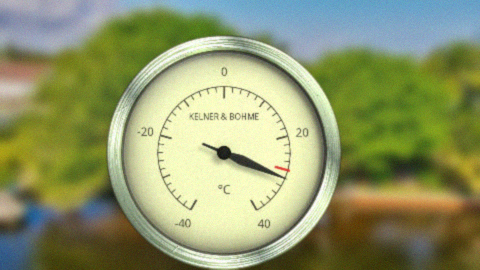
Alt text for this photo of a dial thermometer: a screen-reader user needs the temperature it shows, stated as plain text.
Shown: 30 °C
